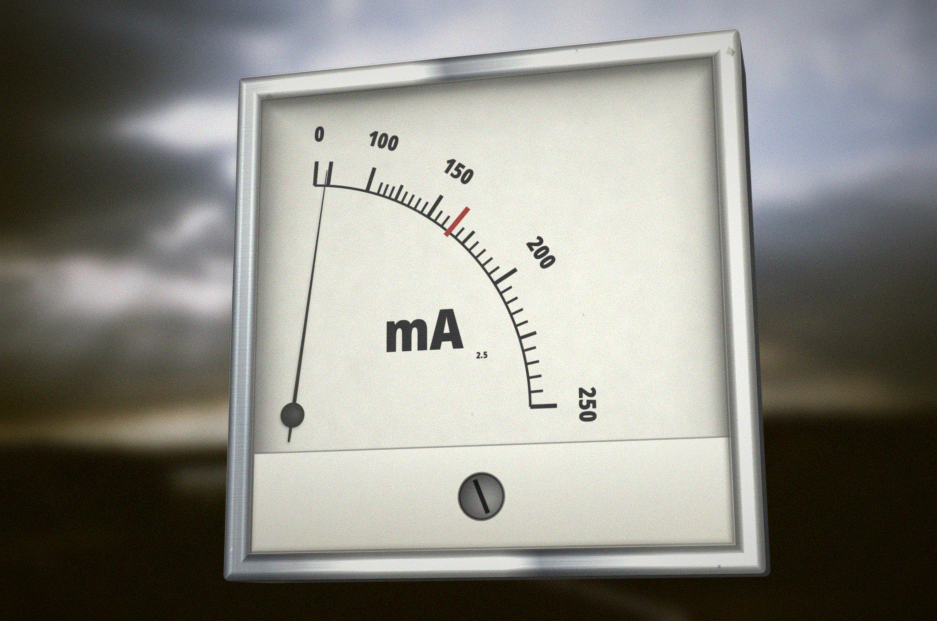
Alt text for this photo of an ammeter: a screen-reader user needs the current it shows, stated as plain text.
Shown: 50 mA
